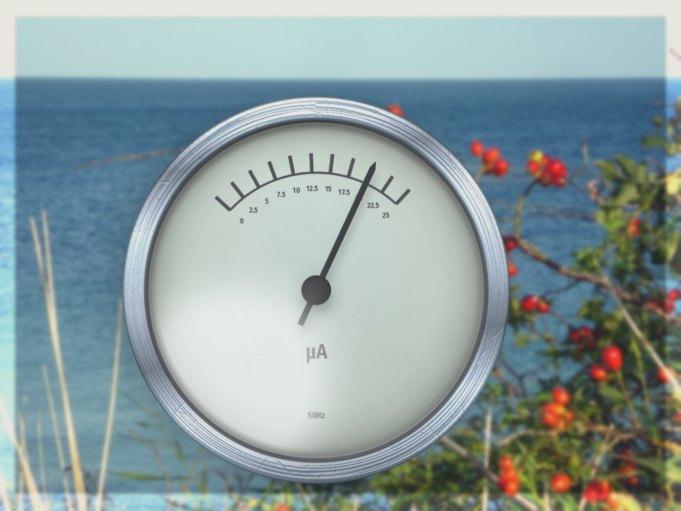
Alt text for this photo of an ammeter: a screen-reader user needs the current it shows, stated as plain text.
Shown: 20 µA
